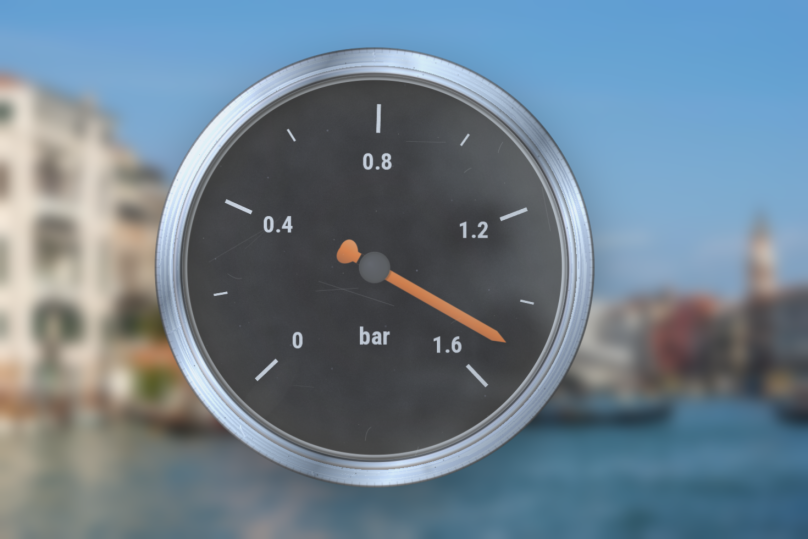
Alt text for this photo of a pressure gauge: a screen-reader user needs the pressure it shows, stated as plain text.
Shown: 1.5 bar
